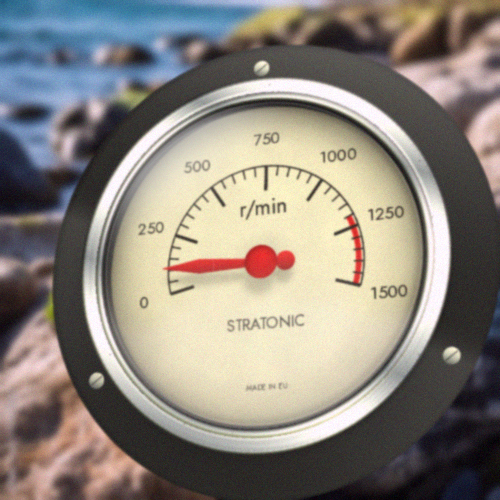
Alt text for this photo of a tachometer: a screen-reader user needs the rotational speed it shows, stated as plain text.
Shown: 100 rpm
